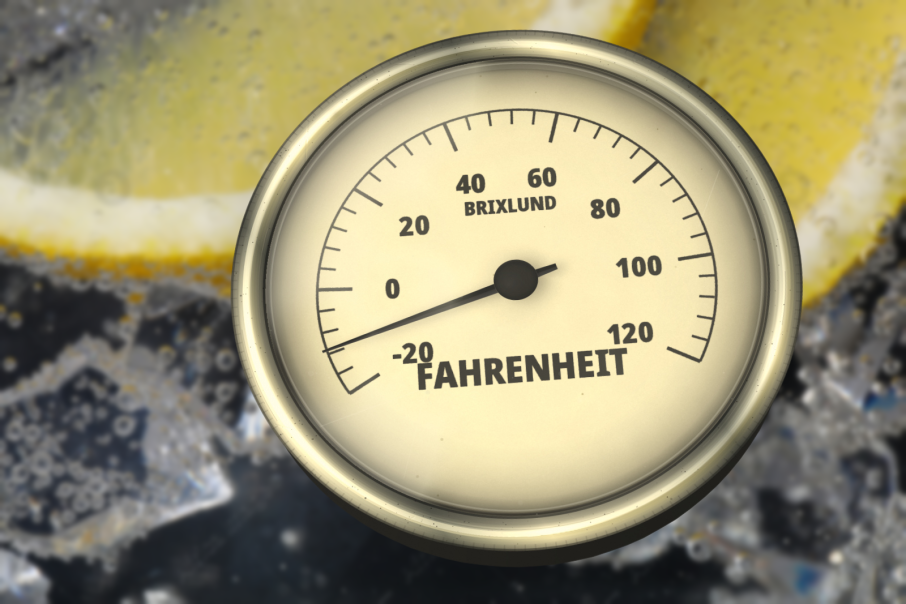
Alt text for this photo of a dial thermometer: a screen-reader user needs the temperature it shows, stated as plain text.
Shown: -12 °F
